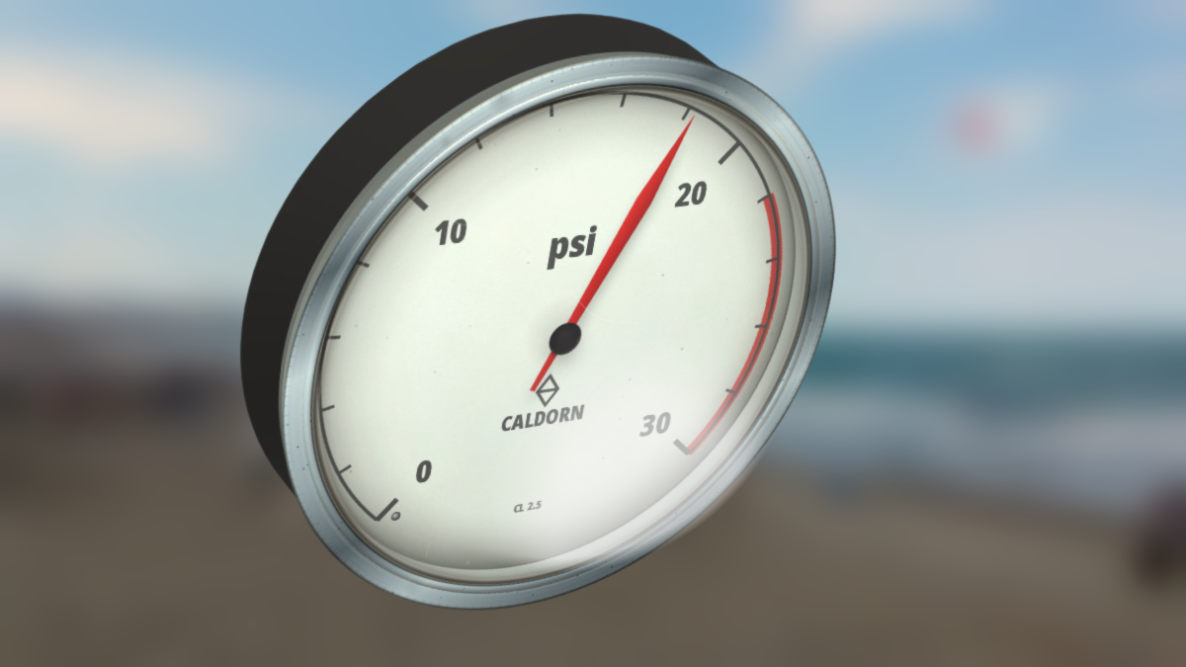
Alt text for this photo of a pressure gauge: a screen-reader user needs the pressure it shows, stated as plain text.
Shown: 18 psi
